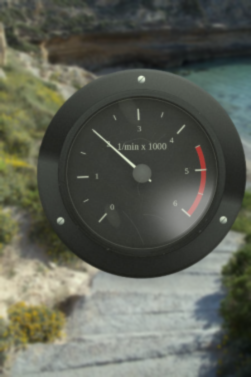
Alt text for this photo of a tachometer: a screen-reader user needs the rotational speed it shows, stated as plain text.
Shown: 2000 rpm
